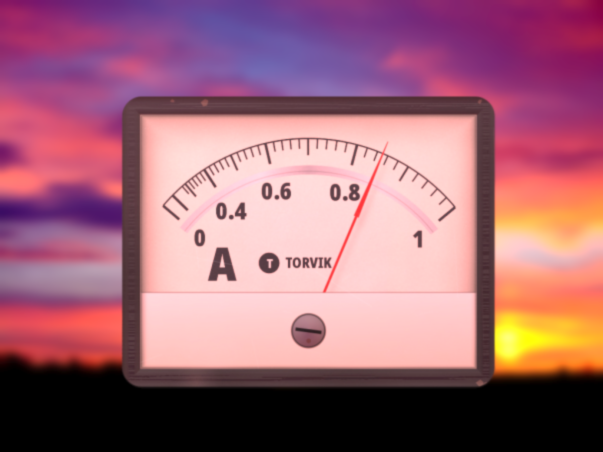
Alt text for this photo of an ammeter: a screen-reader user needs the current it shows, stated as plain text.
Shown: 0.85 A
